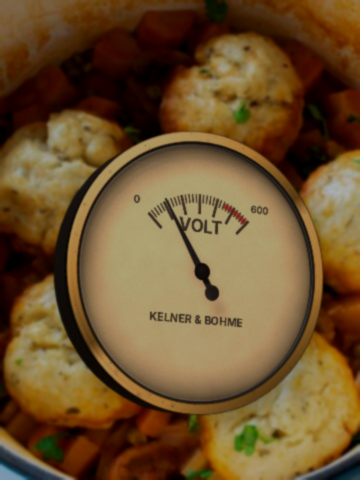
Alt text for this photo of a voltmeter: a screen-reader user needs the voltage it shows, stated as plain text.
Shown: 100 V
